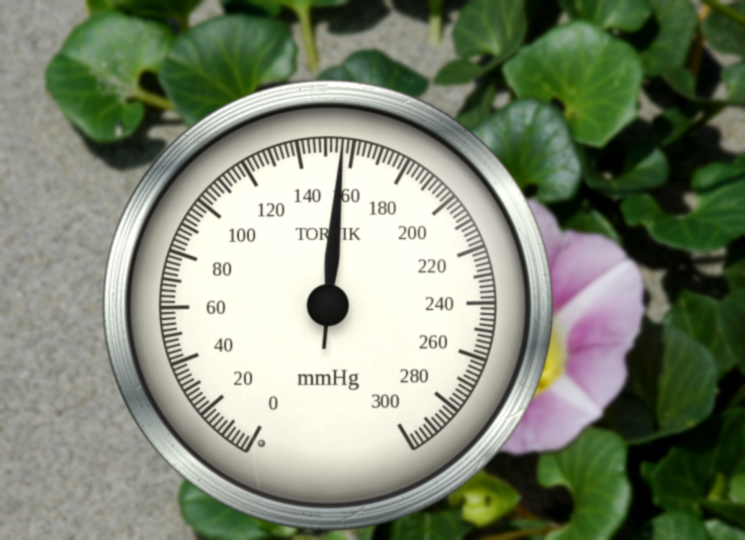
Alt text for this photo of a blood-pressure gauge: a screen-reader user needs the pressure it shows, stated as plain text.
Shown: 156 mmHg
